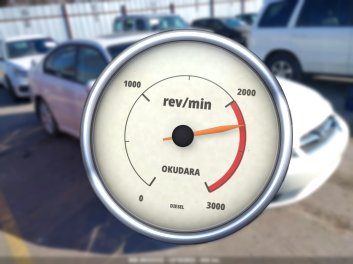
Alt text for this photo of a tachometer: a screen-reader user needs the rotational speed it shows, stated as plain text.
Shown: 2250 rpm
